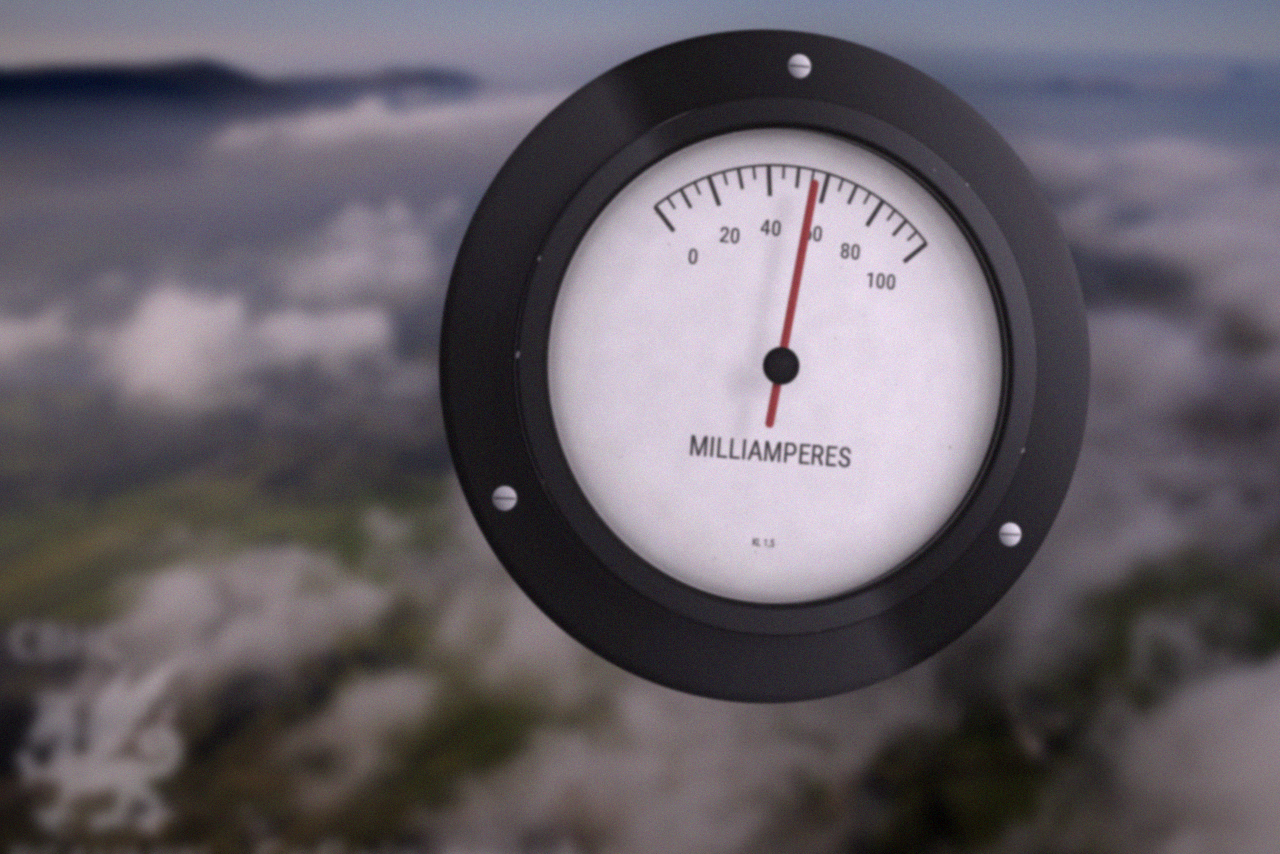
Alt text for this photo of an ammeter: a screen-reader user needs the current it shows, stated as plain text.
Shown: 55 mA
